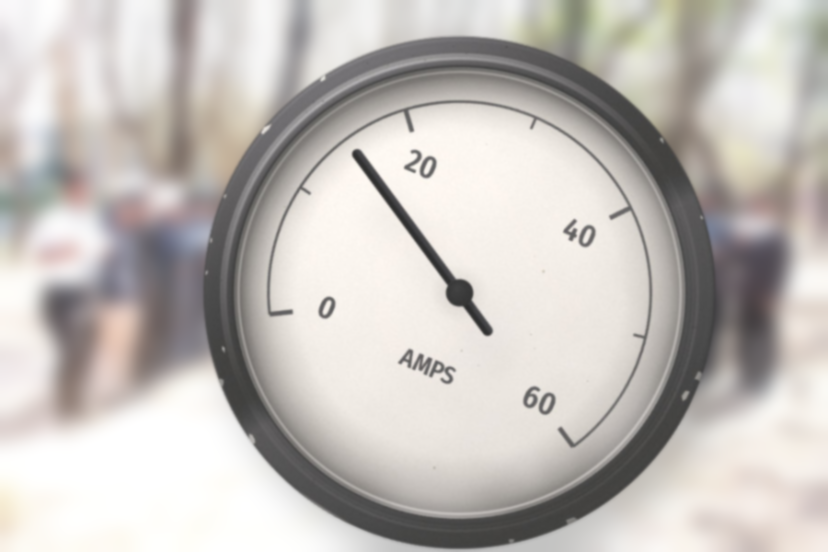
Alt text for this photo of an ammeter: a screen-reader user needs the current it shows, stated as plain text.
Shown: 15 A
